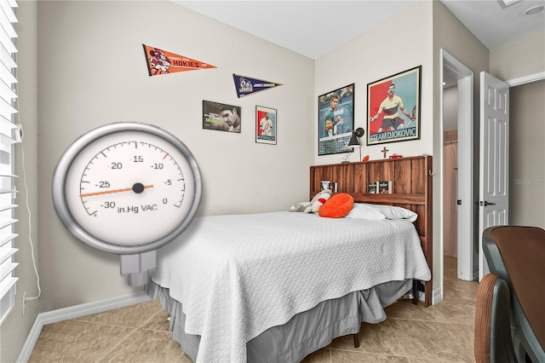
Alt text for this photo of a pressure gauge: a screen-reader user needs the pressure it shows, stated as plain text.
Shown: -27 inHg
